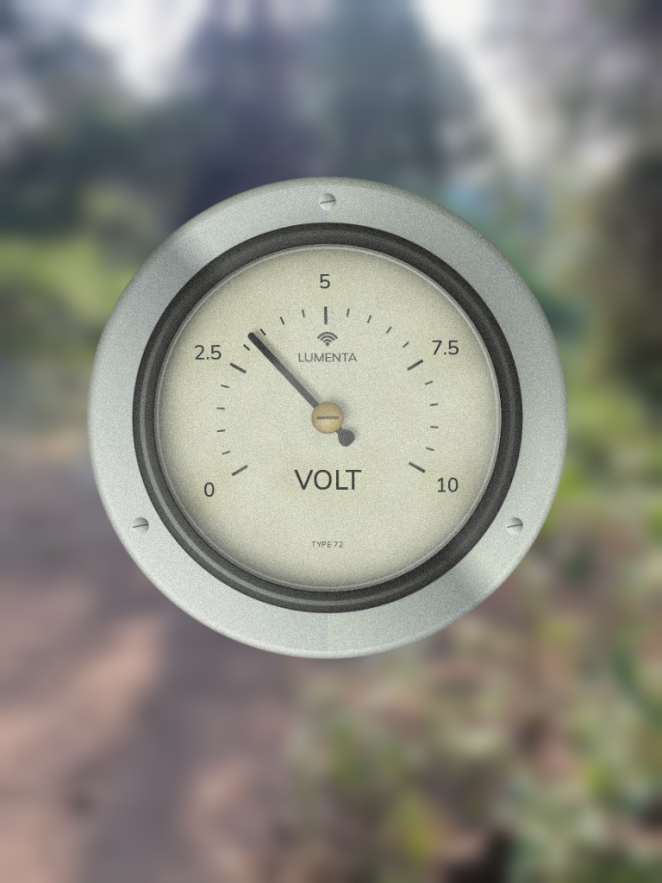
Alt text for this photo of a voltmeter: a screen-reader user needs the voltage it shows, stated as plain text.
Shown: 3.25 V
